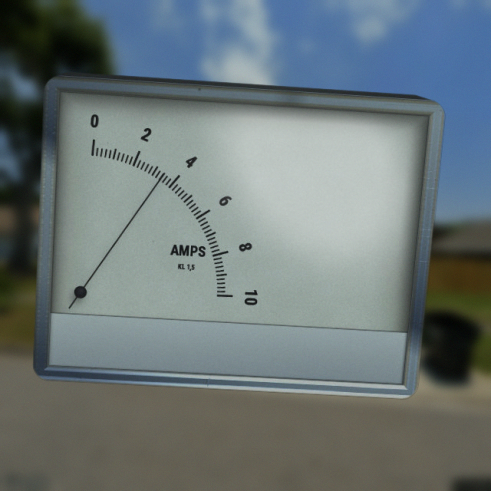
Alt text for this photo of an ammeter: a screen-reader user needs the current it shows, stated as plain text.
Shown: 3.4 A
